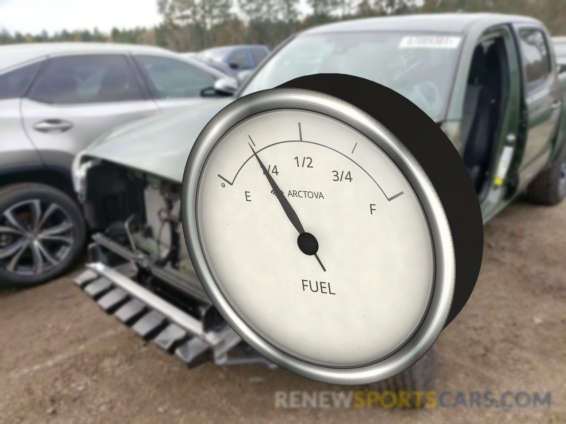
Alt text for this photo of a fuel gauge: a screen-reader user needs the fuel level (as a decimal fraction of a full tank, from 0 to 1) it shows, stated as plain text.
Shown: 0.25
